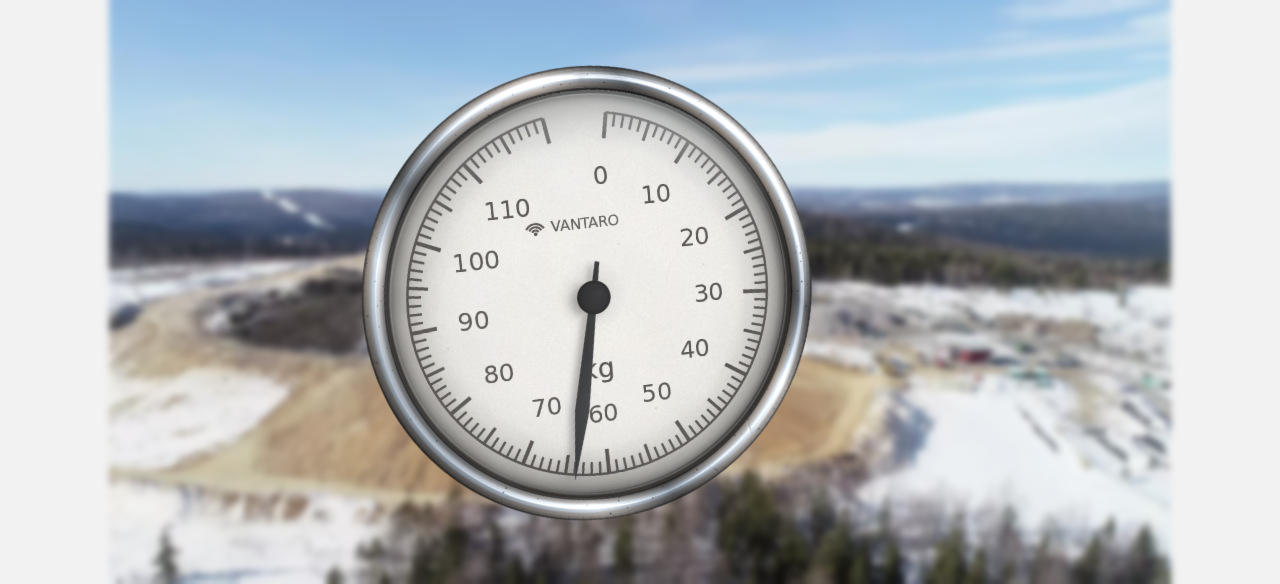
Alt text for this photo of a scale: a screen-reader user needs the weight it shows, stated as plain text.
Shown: 64 kg
